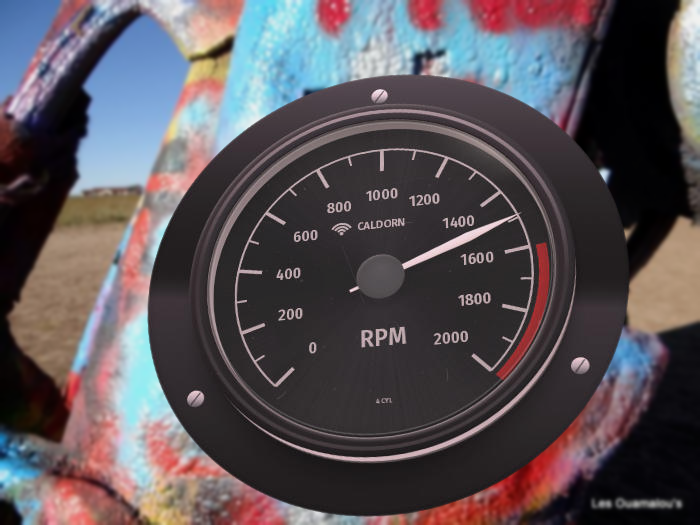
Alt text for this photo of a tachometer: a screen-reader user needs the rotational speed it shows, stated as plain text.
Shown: 1500 rpm
